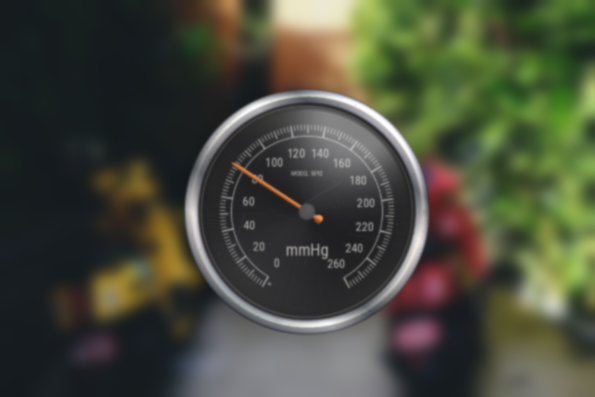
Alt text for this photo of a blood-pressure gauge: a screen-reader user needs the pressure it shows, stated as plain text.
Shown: 80 mmHg
